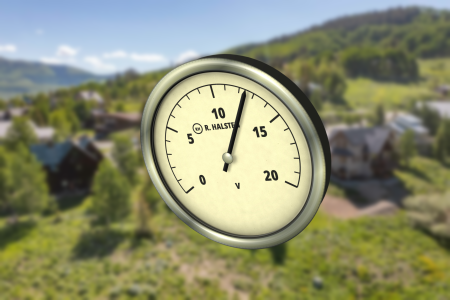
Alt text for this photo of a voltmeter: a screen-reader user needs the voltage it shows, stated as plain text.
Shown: 12.5 V
